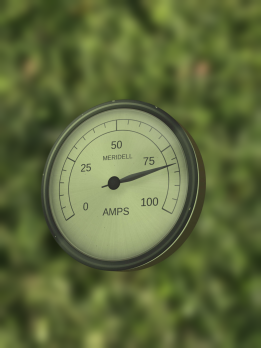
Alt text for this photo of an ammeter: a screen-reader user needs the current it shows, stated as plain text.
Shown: 82.5 A
